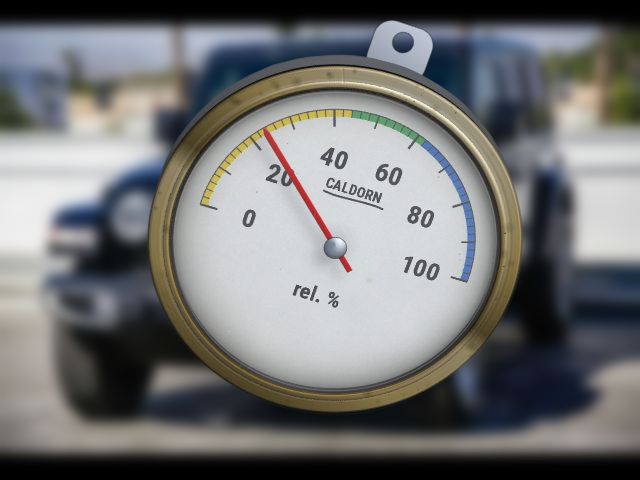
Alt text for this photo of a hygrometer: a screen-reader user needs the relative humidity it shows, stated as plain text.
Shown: 24 %
